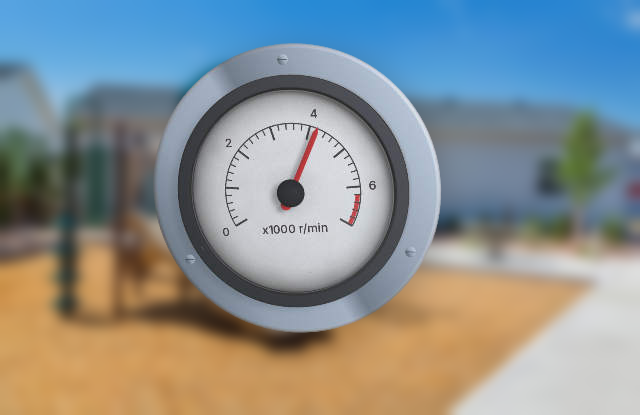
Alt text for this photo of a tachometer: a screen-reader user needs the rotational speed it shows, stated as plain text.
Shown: 4200 rpm
